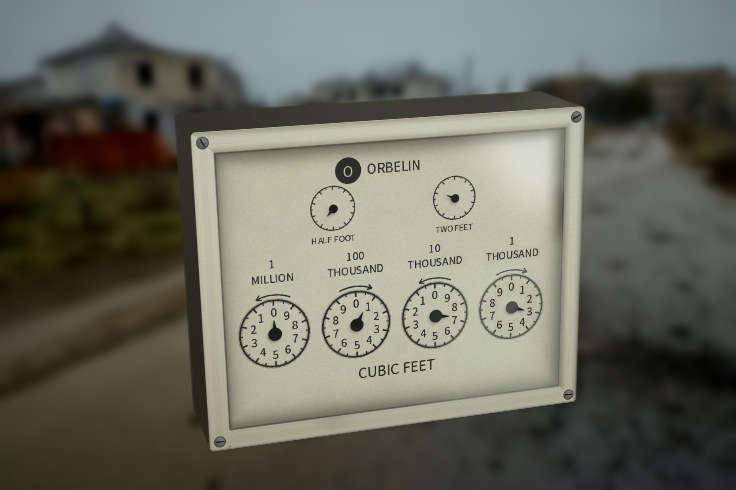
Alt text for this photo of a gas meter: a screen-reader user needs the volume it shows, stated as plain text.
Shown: 7300 ft³
